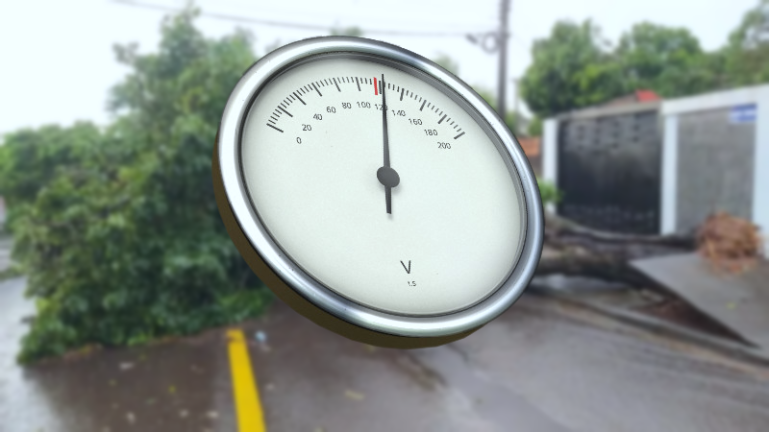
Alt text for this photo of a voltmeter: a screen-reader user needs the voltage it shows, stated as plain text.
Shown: 120 V
